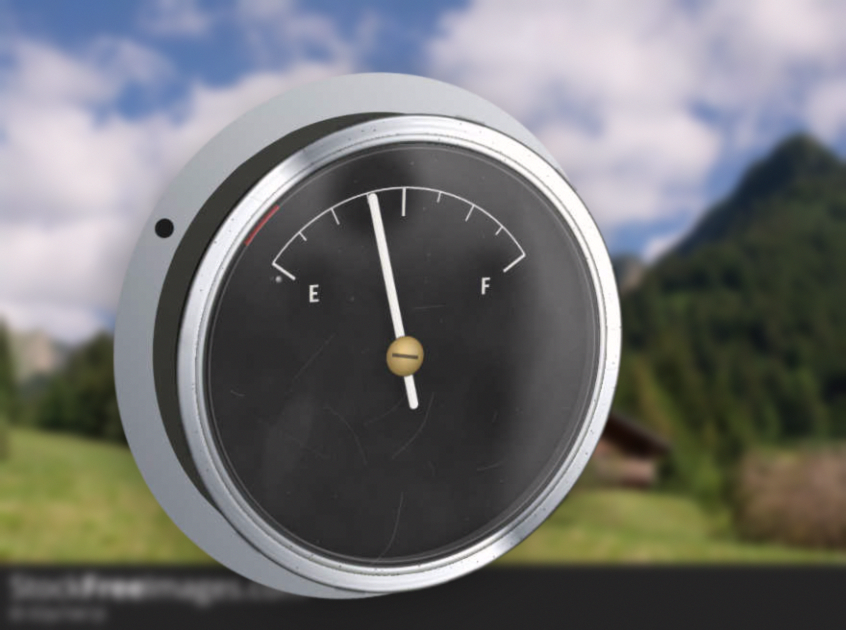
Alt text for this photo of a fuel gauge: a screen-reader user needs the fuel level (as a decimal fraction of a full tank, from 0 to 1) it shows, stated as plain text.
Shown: 0.375
